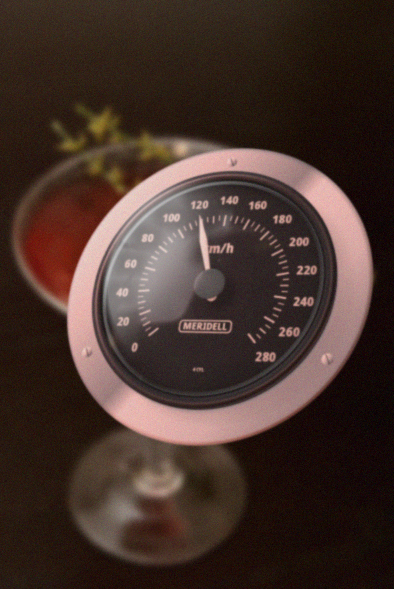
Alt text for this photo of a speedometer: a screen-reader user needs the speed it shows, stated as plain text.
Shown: 120 km/h
